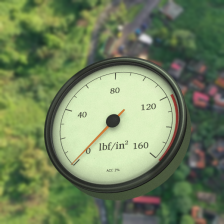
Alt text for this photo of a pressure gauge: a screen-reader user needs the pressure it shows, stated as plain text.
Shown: 0 psi
